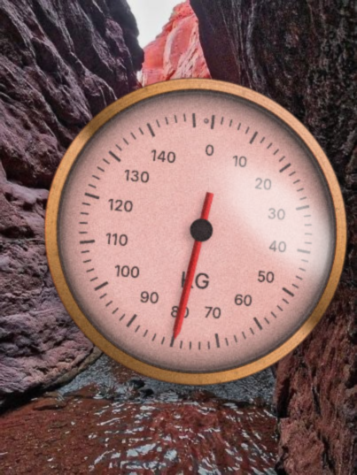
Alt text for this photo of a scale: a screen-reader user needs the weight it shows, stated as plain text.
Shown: 80 kg
